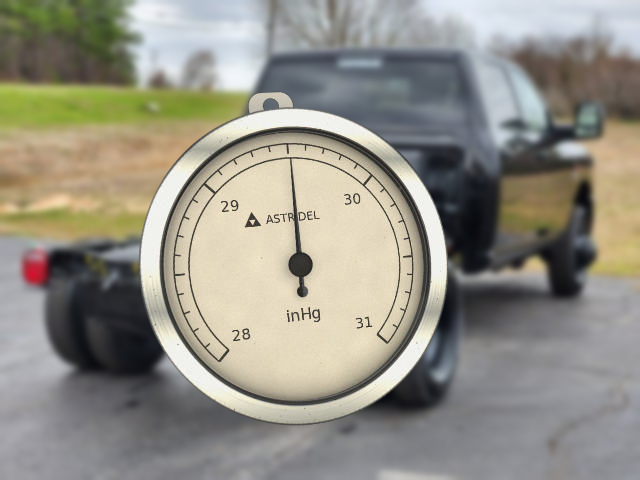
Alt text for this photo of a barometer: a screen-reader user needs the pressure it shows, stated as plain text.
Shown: 29.5 inHg
